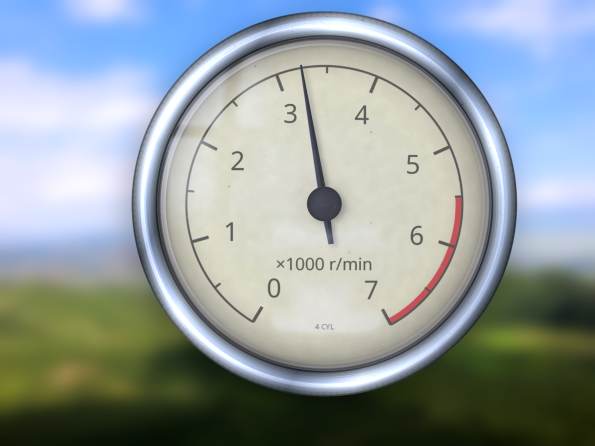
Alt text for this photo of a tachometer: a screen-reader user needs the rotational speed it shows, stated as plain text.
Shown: 3250 rpm
